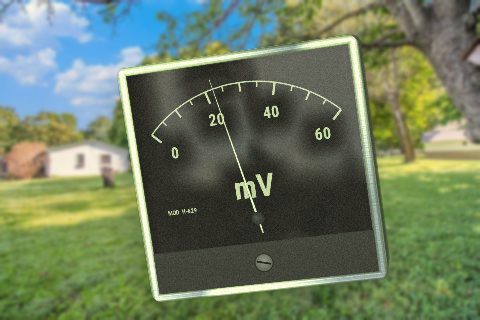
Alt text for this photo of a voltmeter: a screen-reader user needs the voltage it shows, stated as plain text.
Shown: 22.5 mV
